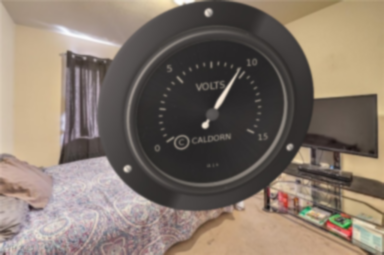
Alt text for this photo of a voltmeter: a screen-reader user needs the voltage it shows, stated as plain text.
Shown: 9.5 V
